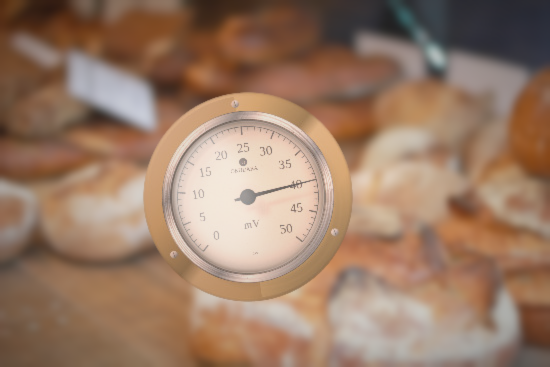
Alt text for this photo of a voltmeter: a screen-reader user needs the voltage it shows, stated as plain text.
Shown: 40 mV
